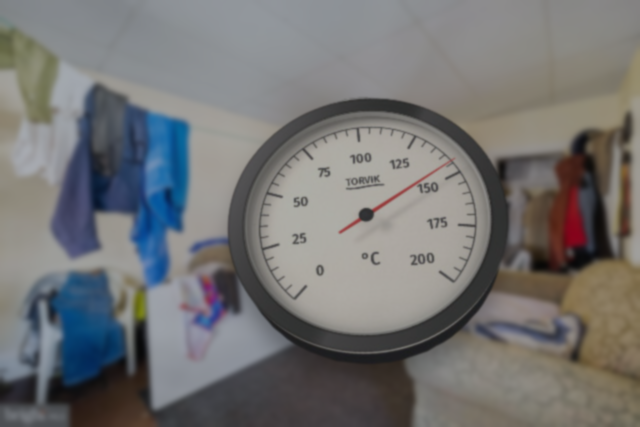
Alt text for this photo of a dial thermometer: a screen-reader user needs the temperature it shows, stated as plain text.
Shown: 145 °C
